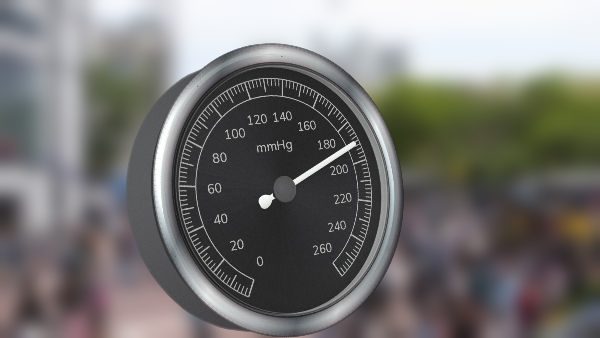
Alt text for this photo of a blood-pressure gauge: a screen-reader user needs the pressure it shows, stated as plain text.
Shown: 190 mmHg
